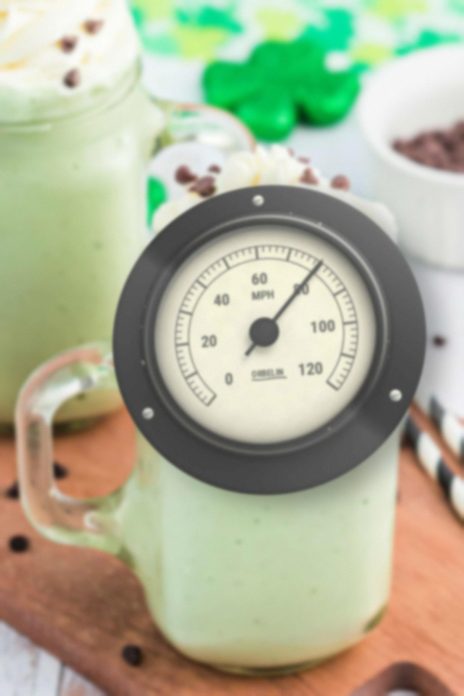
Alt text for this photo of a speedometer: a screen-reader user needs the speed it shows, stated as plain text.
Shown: 80 mph
